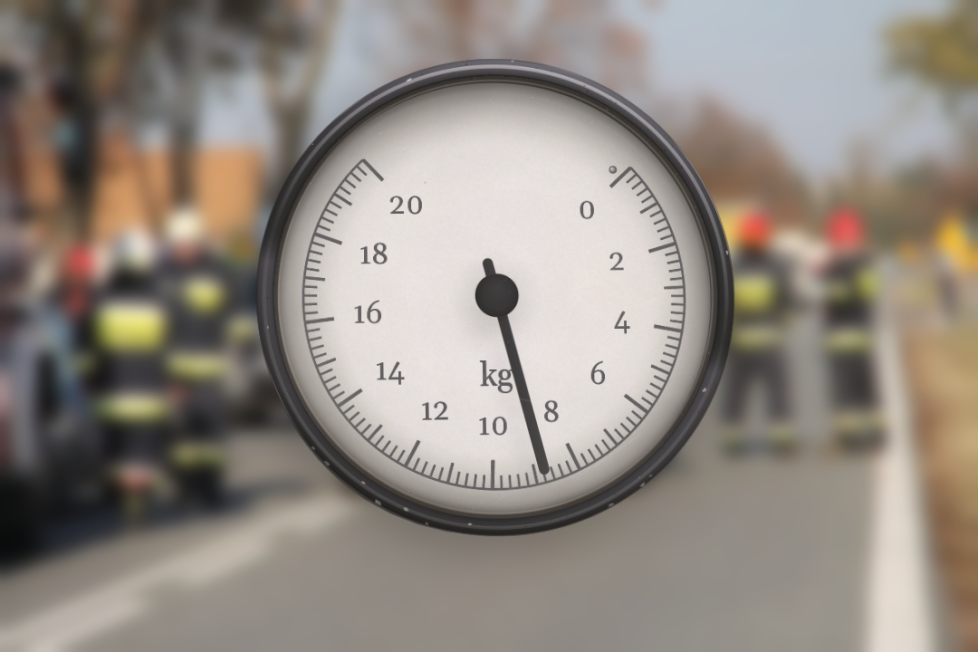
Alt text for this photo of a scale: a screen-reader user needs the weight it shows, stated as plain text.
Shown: 8.8 kg
